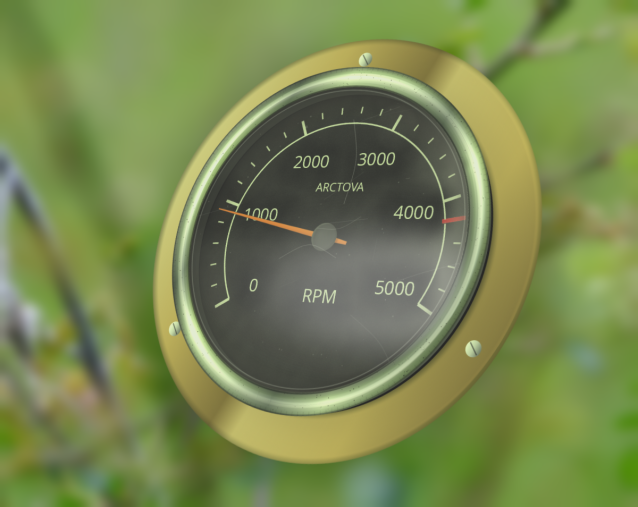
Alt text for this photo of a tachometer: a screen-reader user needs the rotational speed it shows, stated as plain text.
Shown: 900 rpm
